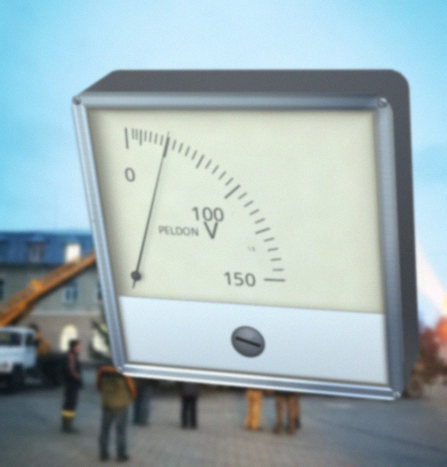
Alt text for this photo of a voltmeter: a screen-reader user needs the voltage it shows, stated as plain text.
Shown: 50 V
